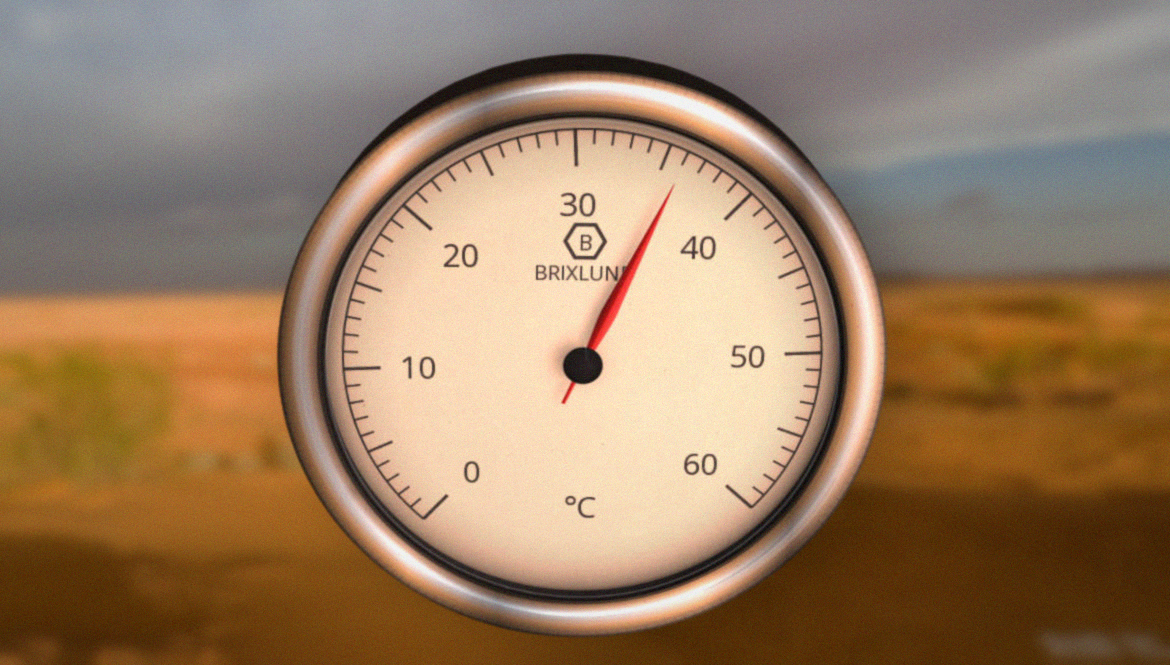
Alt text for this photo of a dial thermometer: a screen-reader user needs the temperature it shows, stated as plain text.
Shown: 36 °C
